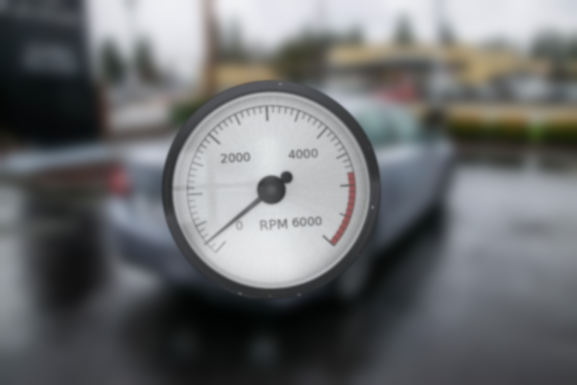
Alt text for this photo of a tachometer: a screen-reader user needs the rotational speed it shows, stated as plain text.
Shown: 200 rpm
